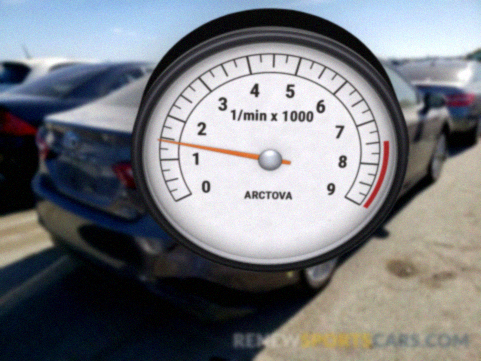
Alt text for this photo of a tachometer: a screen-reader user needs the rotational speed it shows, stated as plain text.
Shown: 1500 rpm
